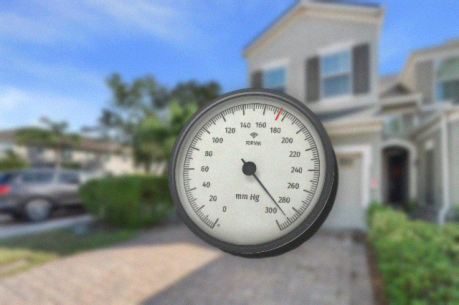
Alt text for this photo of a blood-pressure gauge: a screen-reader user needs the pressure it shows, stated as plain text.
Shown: 290 mmHg
